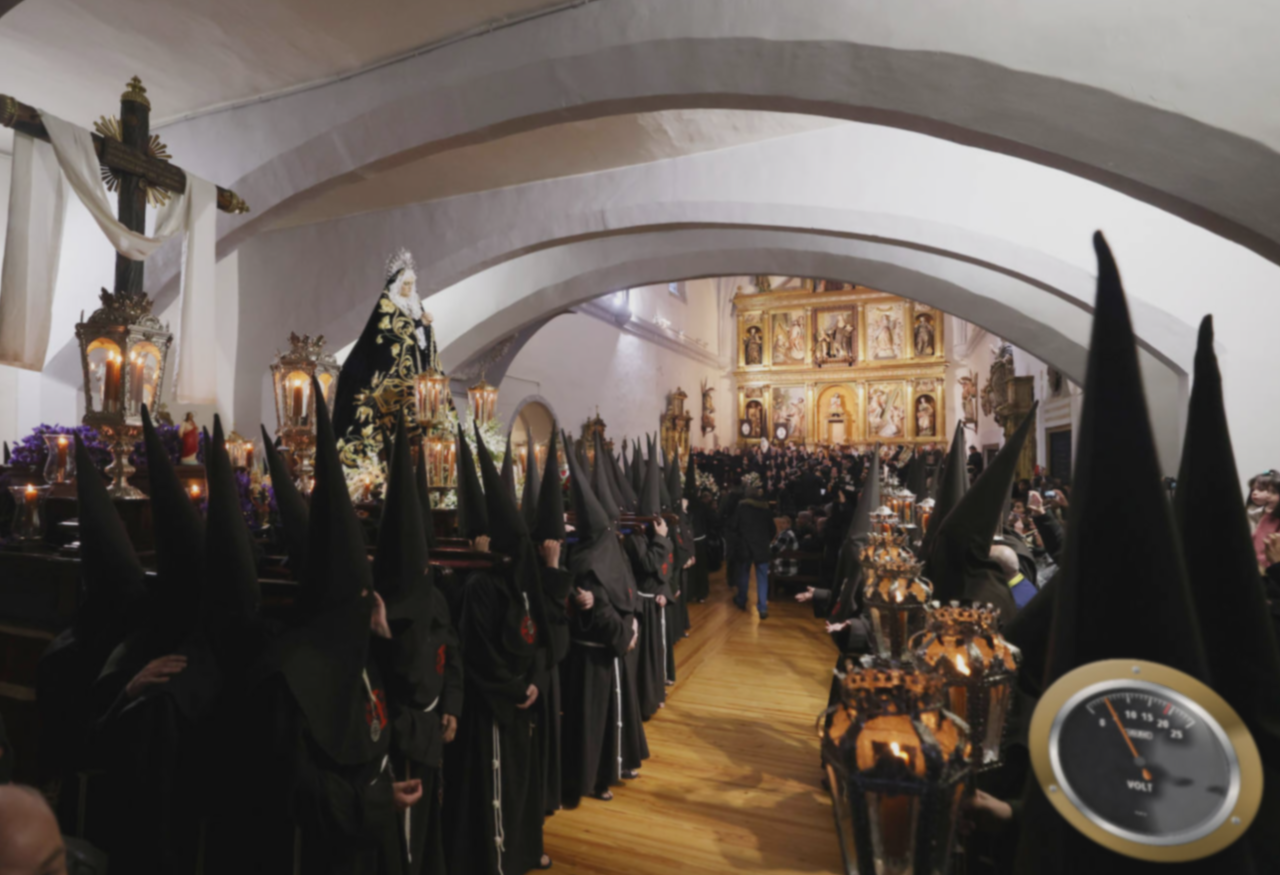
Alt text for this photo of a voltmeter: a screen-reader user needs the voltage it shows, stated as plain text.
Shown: 5 V
